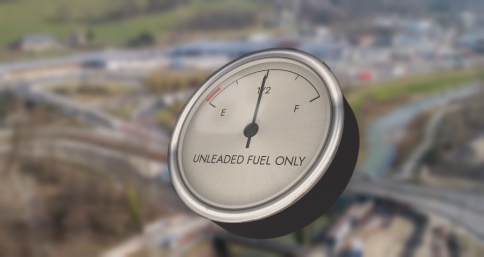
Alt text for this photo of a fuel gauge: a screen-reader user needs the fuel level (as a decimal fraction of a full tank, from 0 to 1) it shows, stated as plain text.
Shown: 0.5
